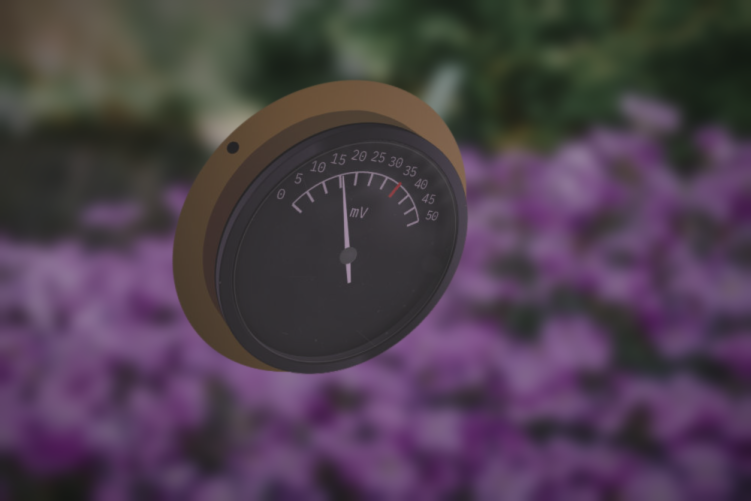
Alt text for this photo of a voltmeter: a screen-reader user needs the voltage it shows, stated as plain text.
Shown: 15 mV
